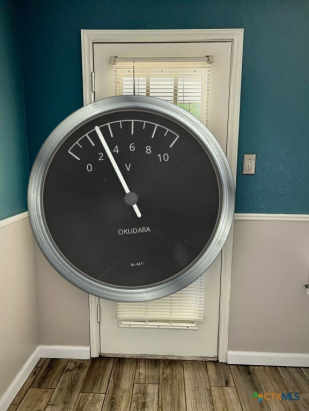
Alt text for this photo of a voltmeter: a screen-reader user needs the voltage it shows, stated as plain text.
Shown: 3 V
